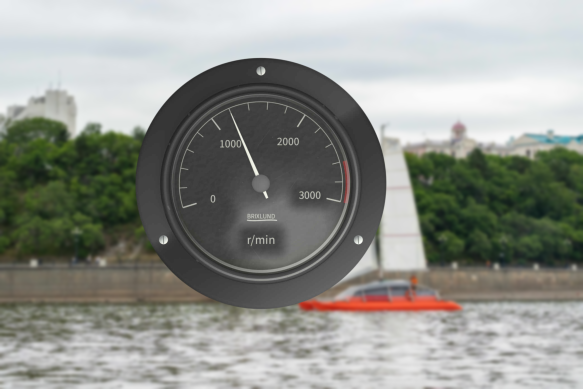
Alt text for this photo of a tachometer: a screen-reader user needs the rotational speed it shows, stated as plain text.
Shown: 1200 rpm
